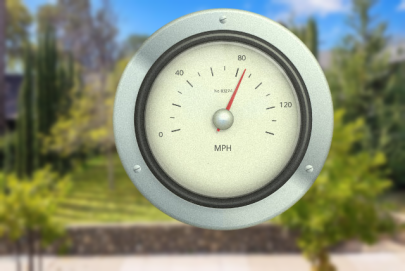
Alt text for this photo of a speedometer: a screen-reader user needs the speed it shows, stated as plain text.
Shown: 85 mph
